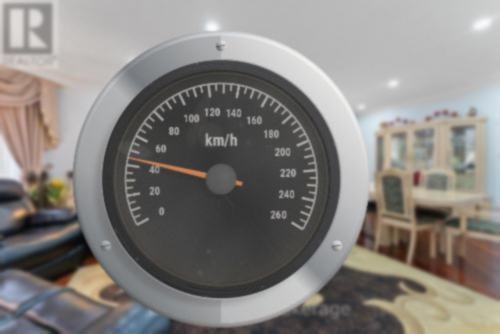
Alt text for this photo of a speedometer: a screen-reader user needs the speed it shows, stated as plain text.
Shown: 45 km/h
